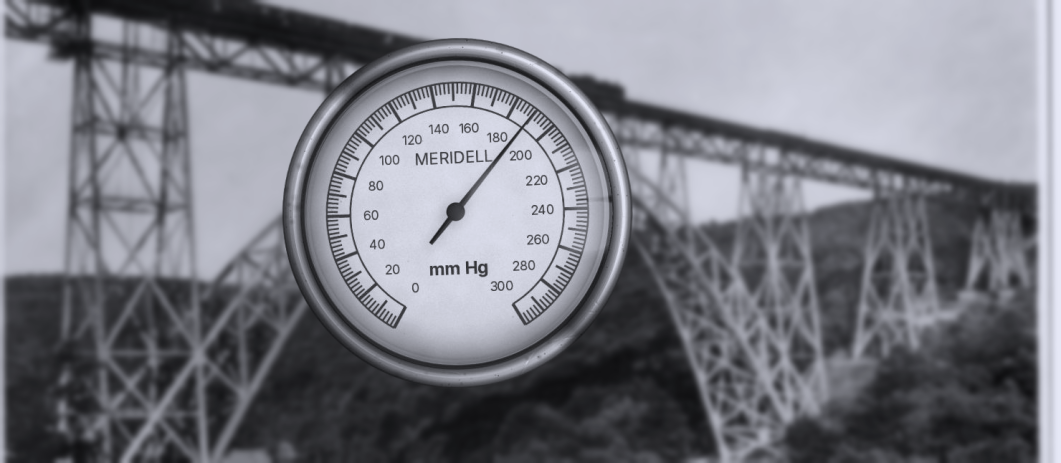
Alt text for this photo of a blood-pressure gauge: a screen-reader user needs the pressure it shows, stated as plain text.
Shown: 190 mmHg
